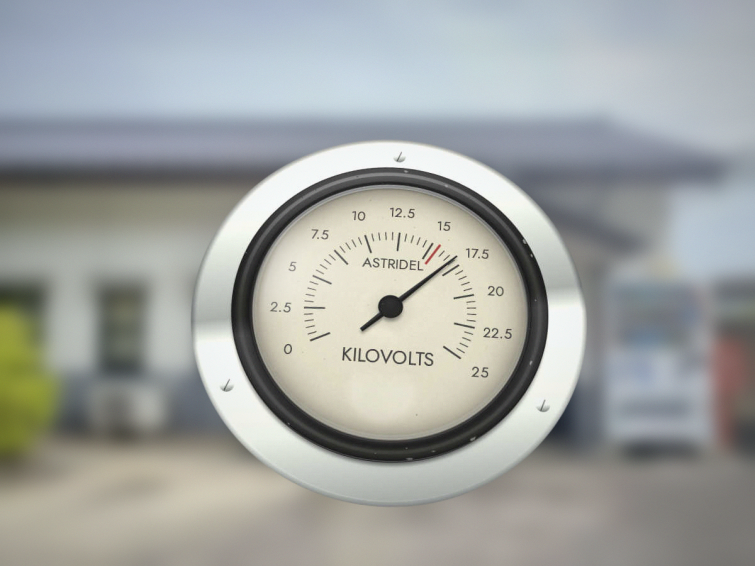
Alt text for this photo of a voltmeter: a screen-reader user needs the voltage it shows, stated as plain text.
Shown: 17 kV
